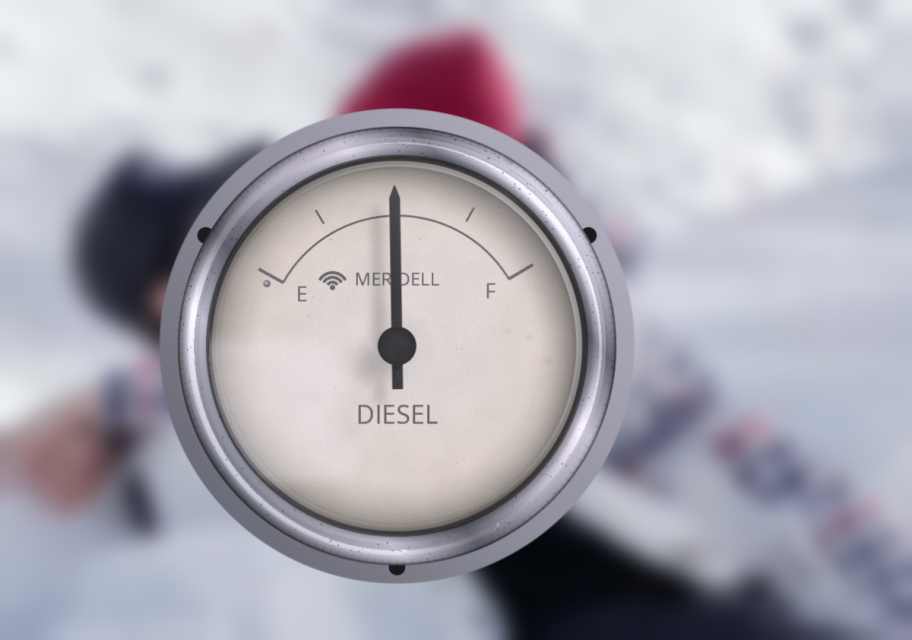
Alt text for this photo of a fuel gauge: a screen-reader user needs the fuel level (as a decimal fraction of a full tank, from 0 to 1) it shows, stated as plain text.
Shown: 0.5
